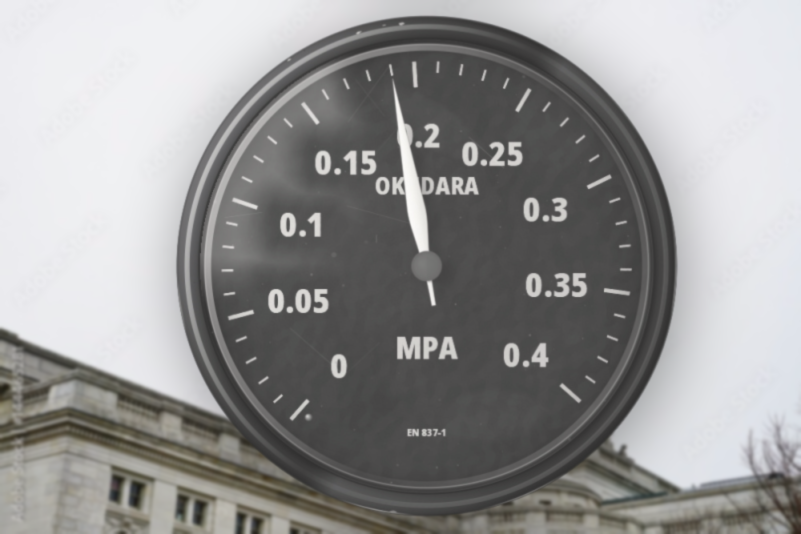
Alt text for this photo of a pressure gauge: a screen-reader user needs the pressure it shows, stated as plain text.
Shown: 0.19 MPa
